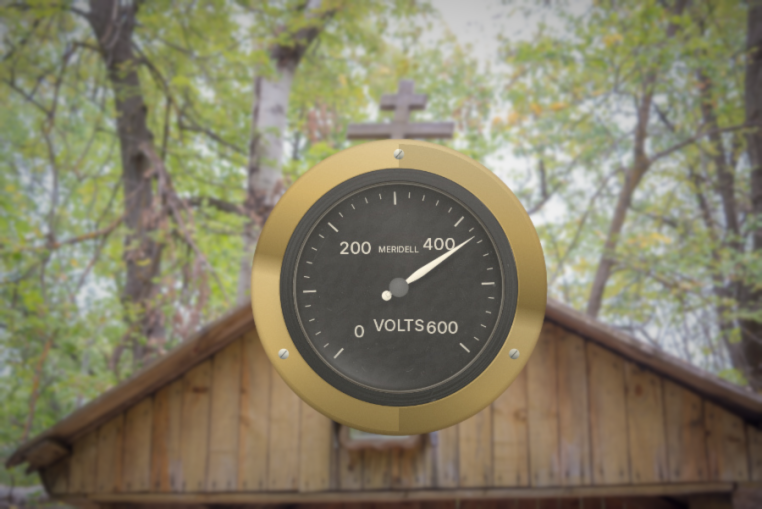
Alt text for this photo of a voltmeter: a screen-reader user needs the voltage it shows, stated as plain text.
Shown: 430 V
